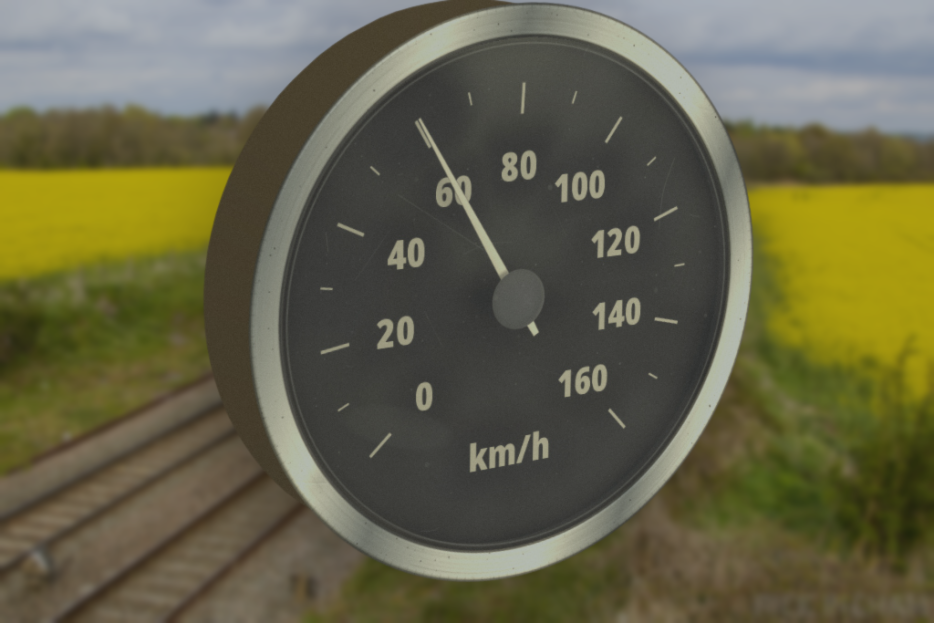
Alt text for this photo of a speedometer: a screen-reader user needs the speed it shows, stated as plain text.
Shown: 60 km/h
